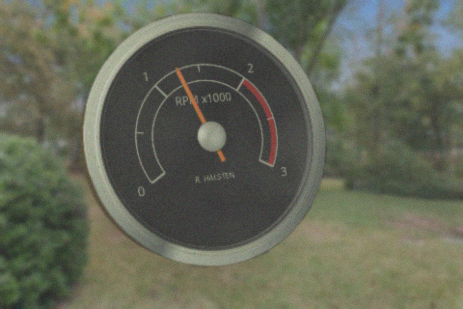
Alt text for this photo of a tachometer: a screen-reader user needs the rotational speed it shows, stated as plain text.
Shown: 1250 rpm
